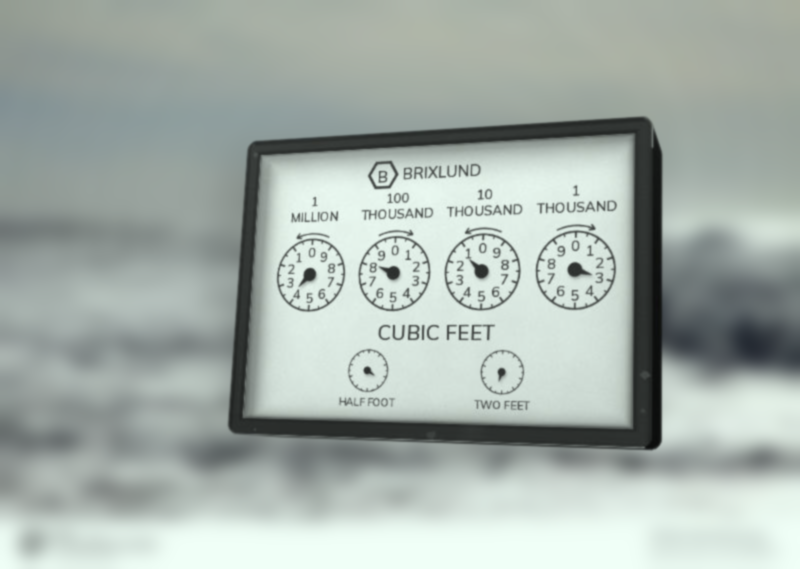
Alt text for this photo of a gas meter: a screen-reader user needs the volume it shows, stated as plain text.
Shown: 381300 ft³
